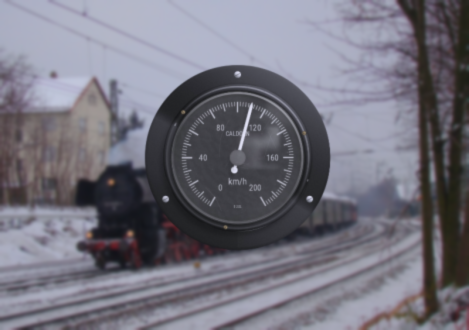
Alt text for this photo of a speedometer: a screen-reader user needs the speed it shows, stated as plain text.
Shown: 110 km/h
